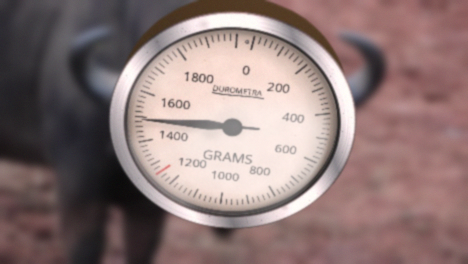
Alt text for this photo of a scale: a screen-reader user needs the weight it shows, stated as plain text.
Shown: 1500 g
